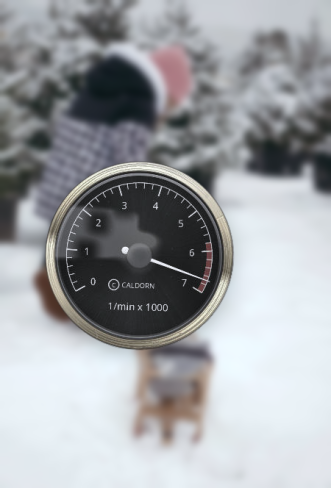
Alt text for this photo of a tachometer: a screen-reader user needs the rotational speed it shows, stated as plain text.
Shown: 6700 rpm
